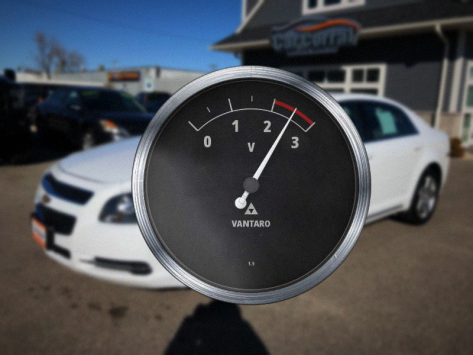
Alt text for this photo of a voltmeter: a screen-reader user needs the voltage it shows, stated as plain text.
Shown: 2.5 V
